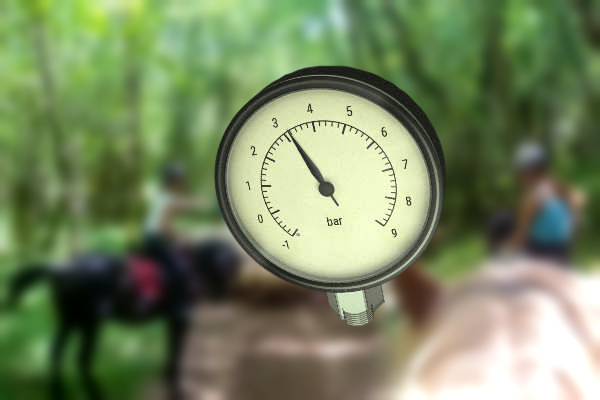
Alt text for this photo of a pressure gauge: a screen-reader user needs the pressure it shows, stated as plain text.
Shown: 3.2 bar
